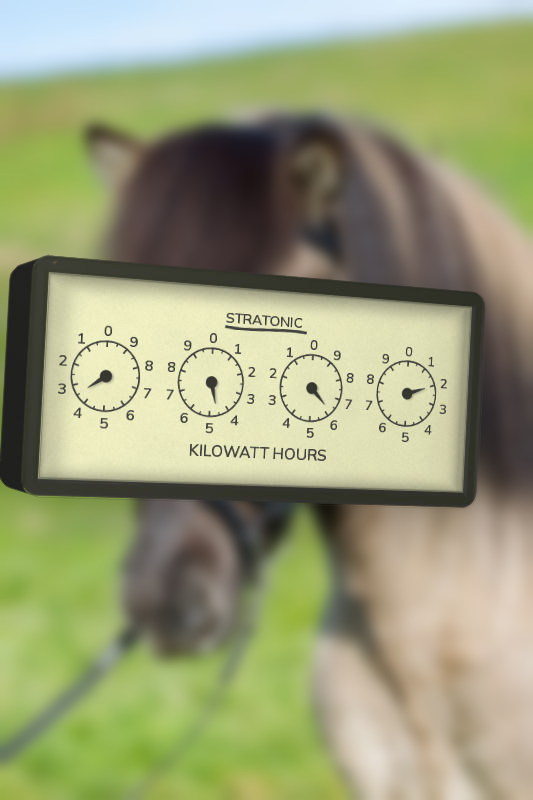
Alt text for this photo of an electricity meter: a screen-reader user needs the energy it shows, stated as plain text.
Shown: 3462 kWh
